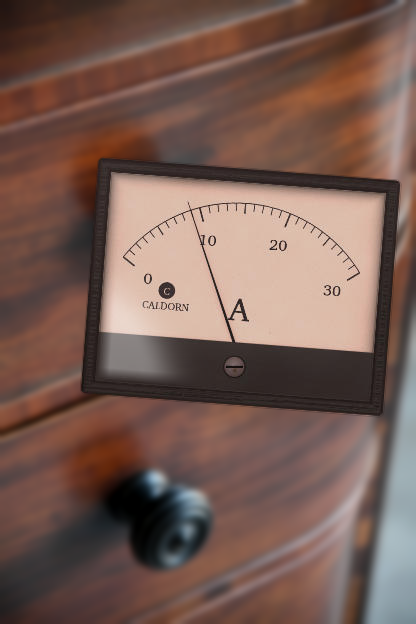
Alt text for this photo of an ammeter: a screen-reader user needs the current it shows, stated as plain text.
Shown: 9 A
